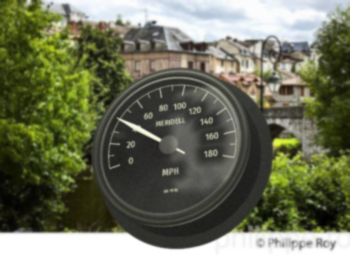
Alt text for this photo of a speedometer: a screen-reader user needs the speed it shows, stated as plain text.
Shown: 40 mph
